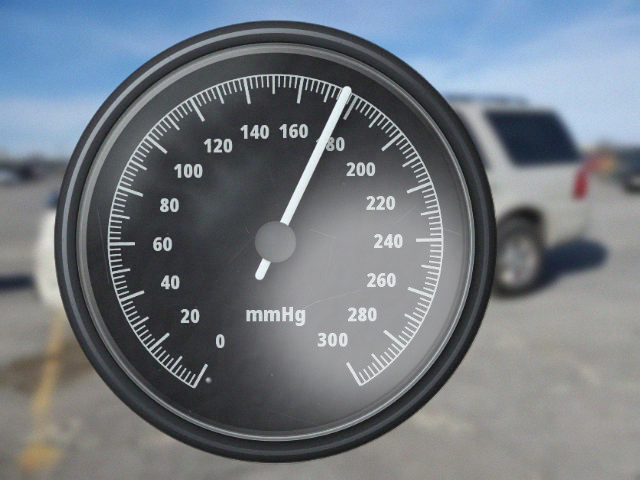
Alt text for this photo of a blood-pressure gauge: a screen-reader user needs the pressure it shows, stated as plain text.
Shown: 176 mmHg
